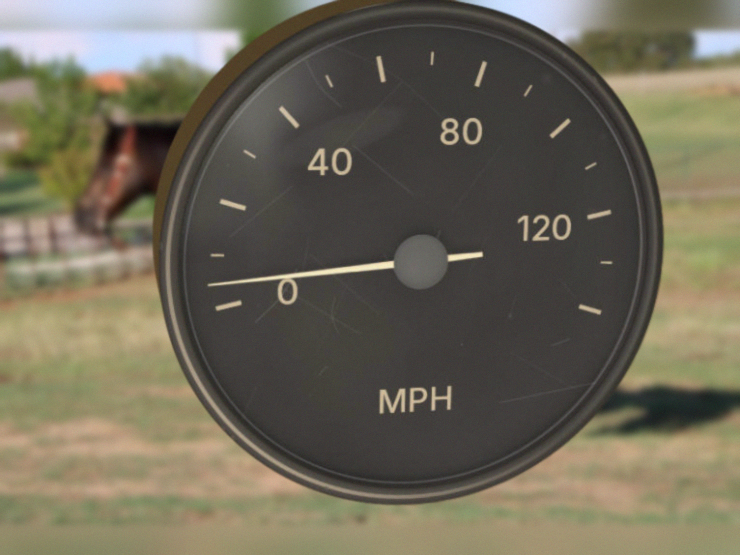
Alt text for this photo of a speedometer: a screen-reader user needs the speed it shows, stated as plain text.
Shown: 5 mph
